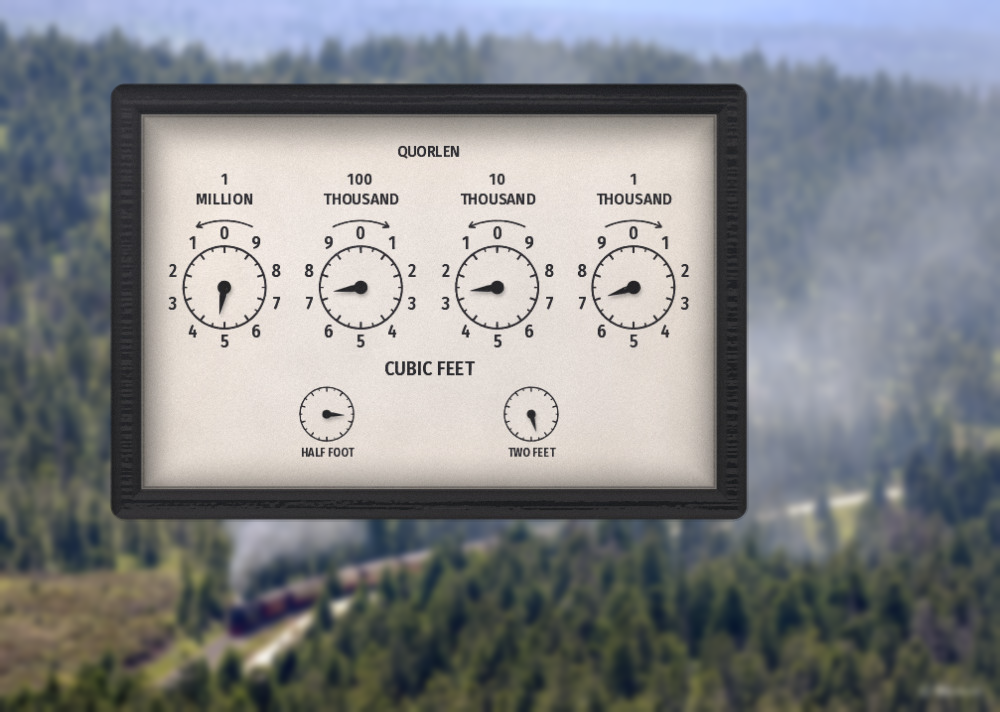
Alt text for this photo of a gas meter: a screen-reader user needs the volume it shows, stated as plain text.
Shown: 472700 ft³
